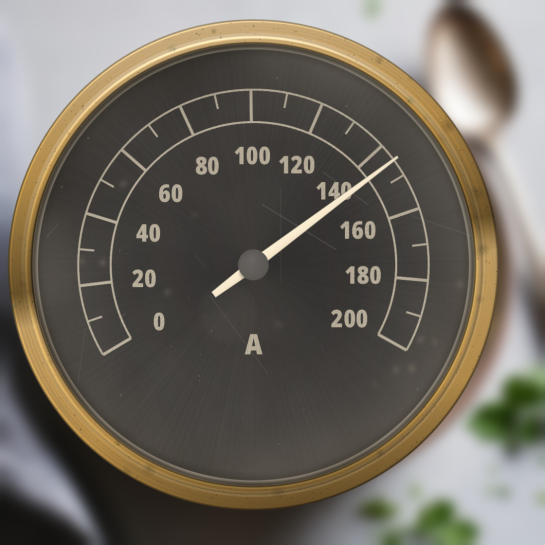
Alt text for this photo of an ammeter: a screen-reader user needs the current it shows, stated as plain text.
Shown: 145 A
